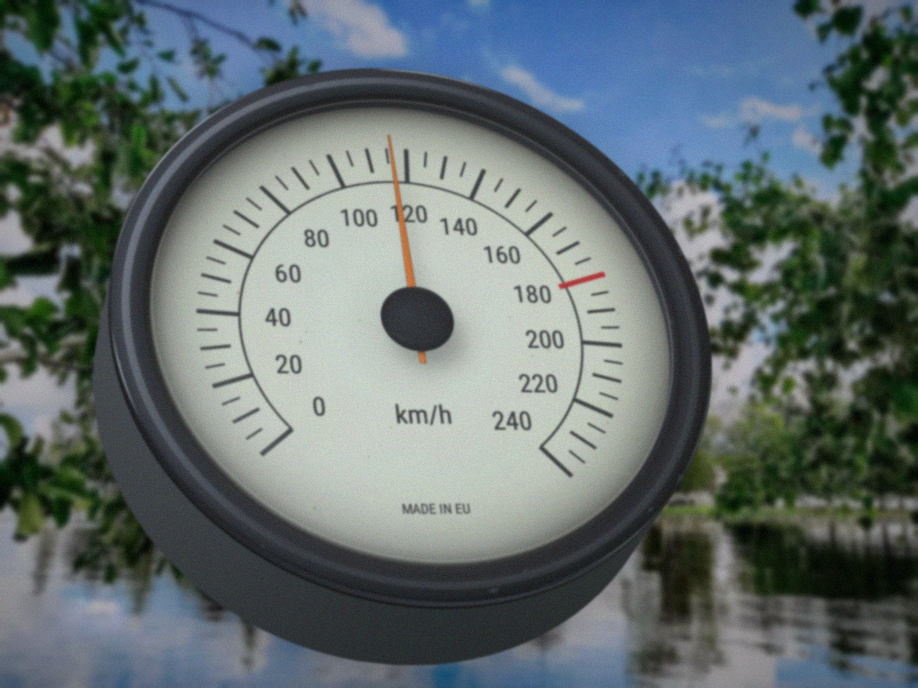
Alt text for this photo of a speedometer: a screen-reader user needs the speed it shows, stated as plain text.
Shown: 115 km/h
